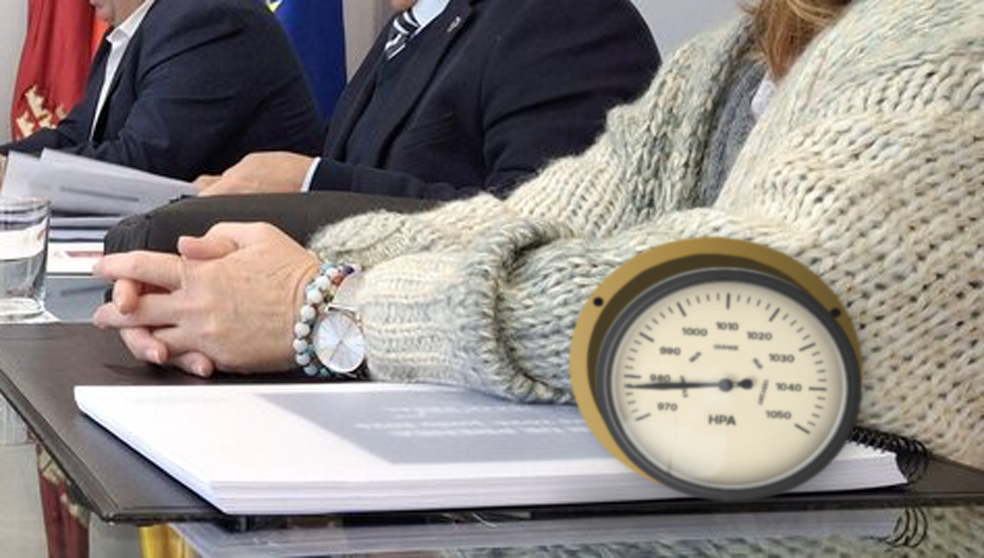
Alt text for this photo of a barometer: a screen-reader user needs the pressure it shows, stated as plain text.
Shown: 978 hPa
